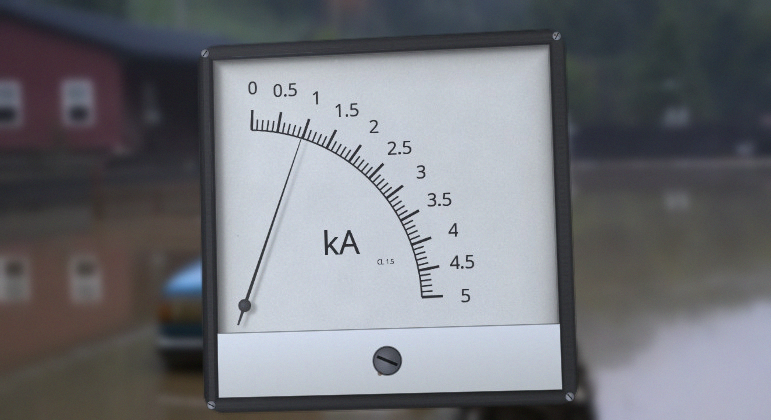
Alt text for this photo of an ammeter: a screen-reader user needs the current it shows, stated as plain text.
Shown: 1 kA
